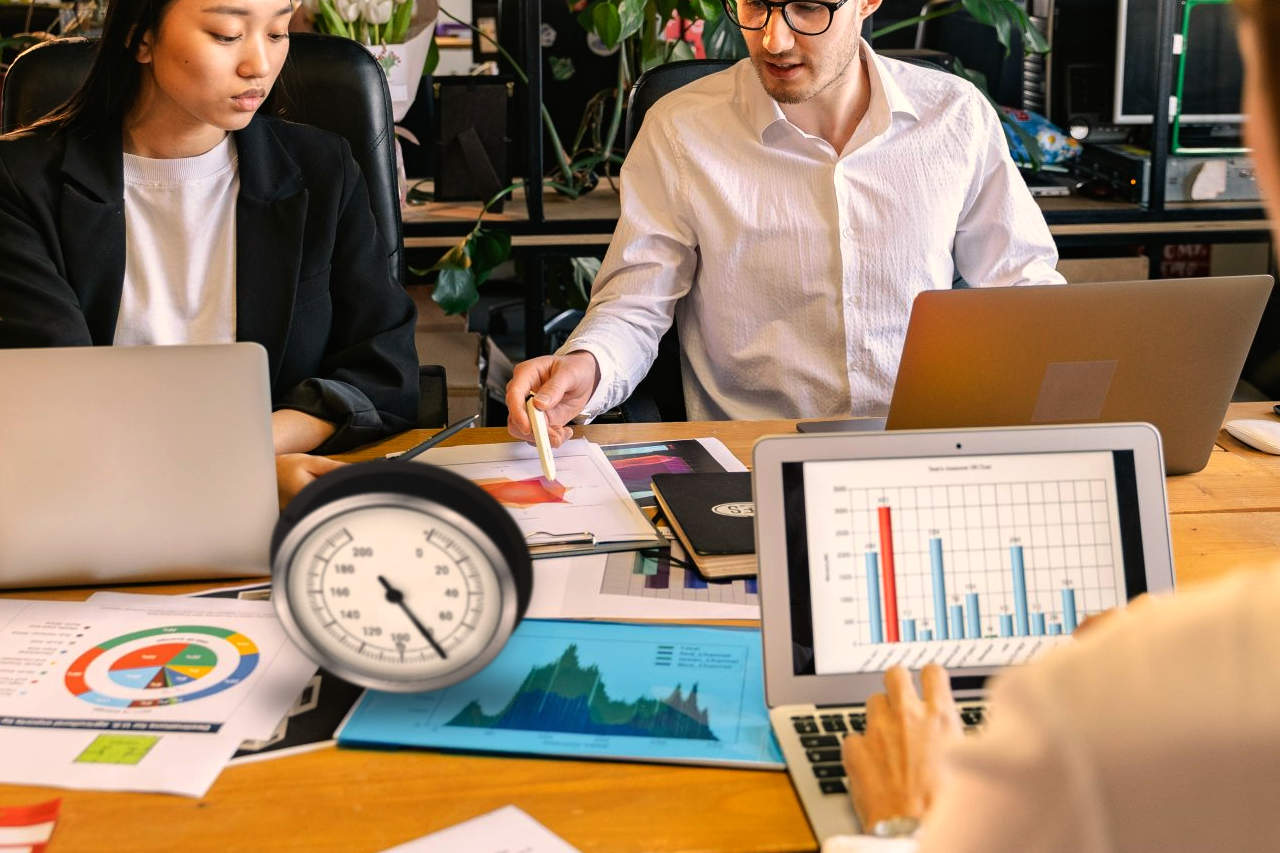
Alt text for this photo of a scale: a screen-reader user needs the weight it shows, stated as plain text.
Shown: 80 lb
